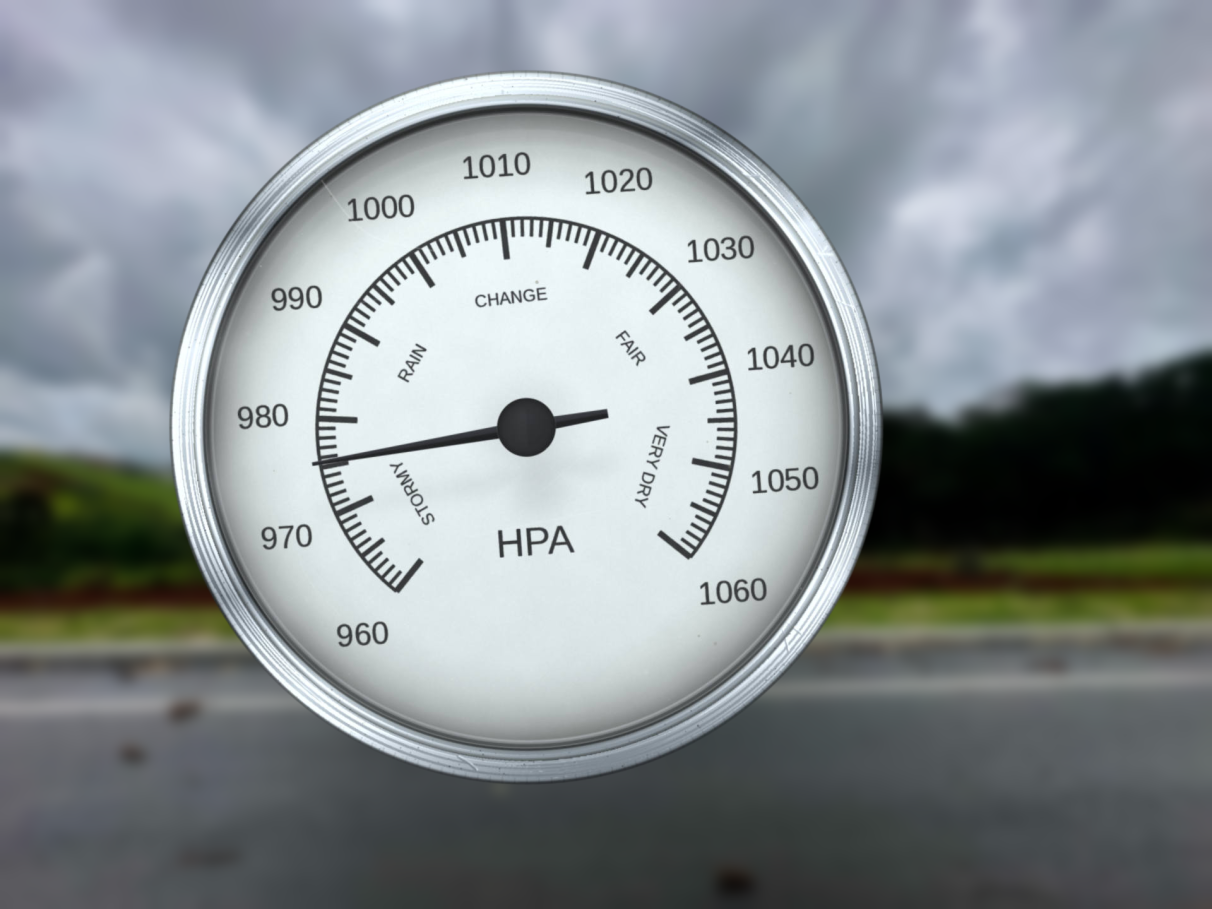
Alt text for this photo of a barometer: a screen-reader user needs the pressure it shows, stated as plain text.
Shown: 975.5 hPa
